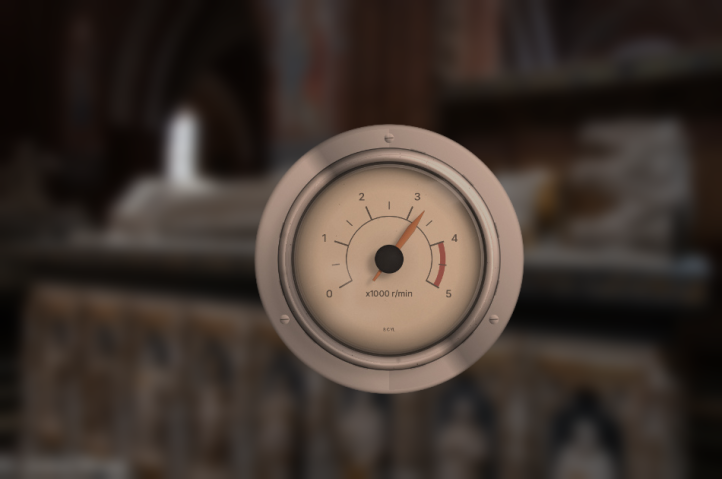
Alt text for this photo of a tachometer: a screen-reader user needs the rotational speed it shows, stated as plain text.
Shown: 3250 rpm
